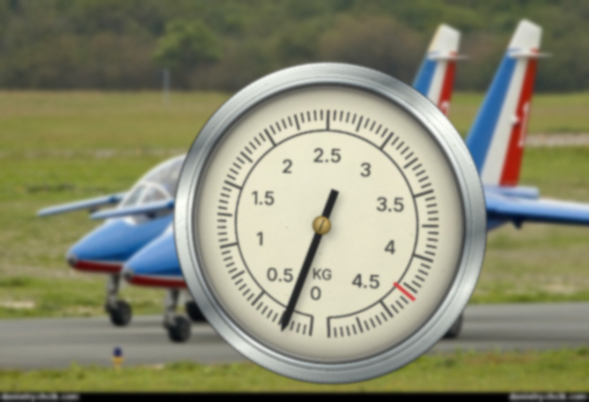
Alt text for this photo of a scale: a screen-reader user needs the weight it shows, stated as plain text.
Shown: 0.2 kg
